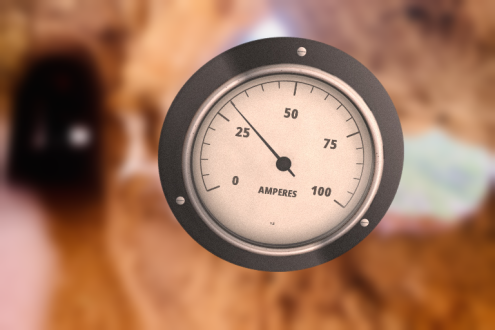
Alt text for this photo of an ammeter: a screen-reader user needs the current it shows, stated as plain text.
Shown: 30 A
